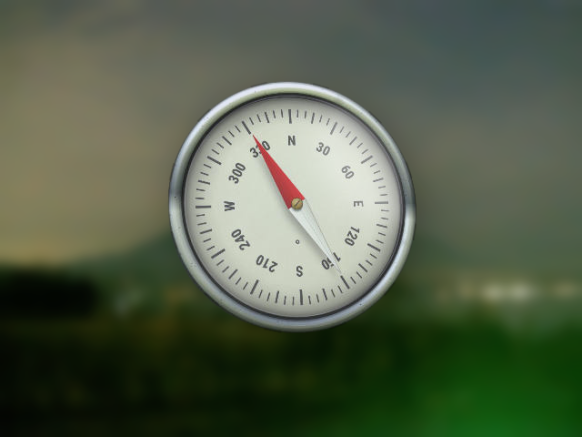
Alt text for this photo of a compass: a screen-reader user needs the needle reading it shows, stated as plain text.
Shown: 330 °
